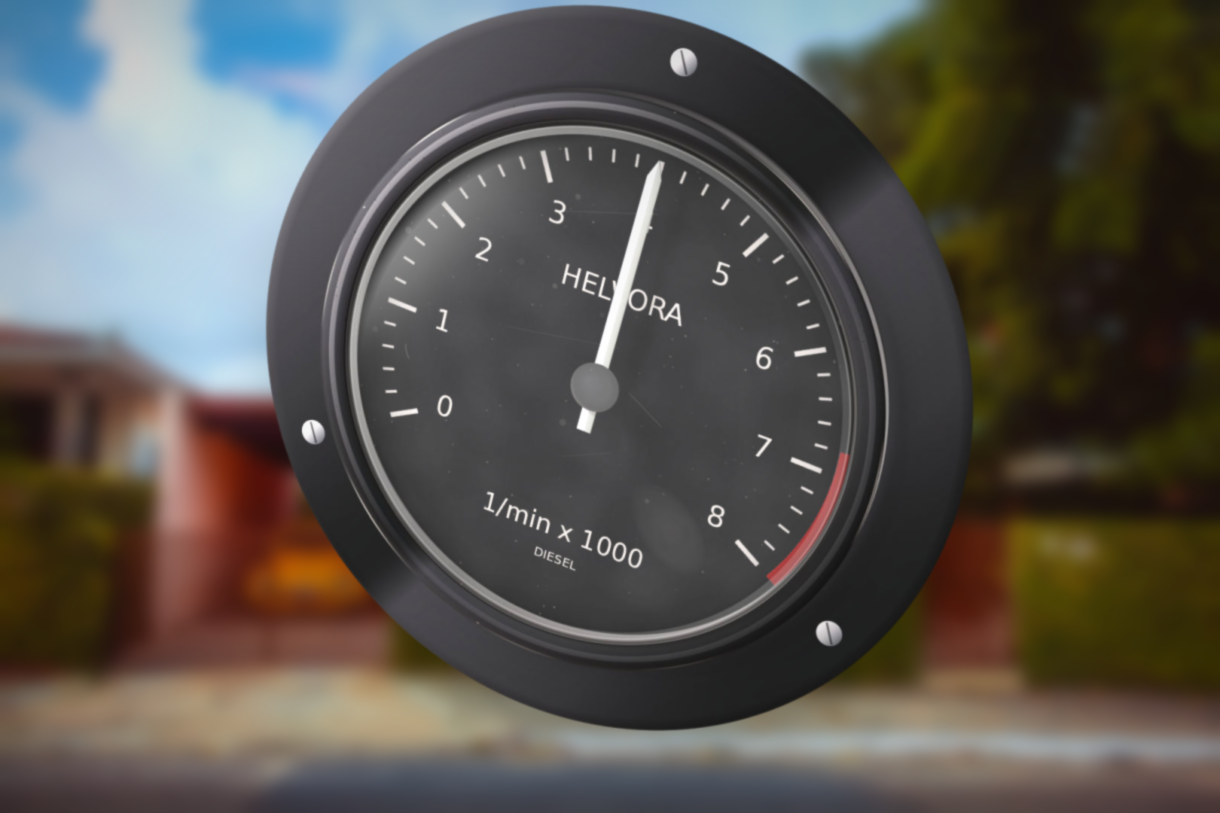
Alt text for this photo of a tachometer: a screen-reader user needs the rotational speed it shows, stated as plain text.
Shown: 4000 rpm
